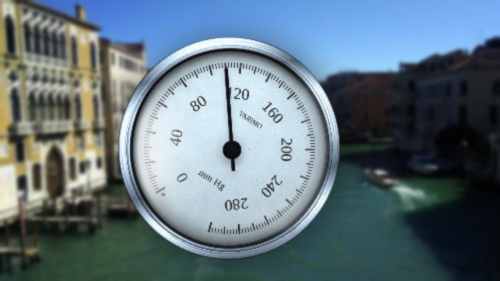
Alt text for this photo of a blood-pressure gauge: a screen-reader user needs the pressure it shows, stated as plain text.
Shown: 110 mmHg
